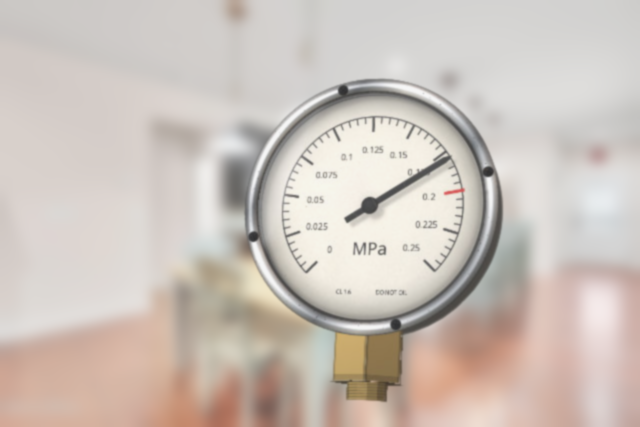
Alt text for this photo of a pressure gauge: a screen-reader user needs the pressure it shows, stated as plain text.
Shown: 0.18 MPa
